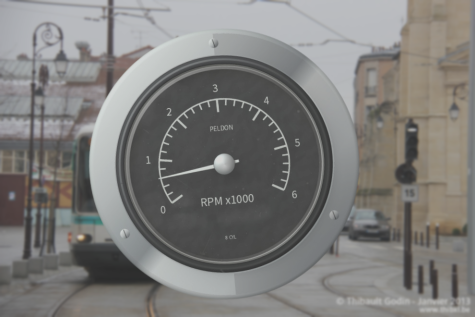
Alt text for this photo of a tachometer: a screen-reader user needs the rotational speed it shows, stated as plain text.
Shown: 600 rpm
